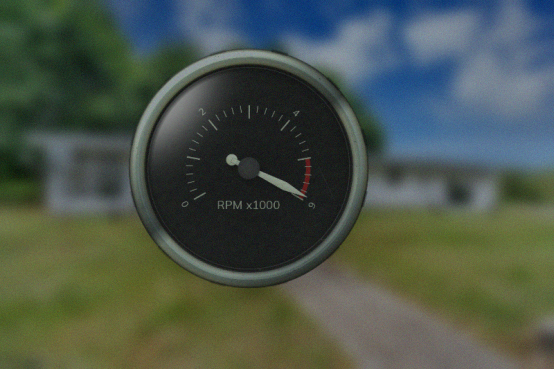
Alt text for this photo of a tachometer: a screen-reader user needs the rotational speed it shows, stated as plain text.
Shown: 5900 rpm
